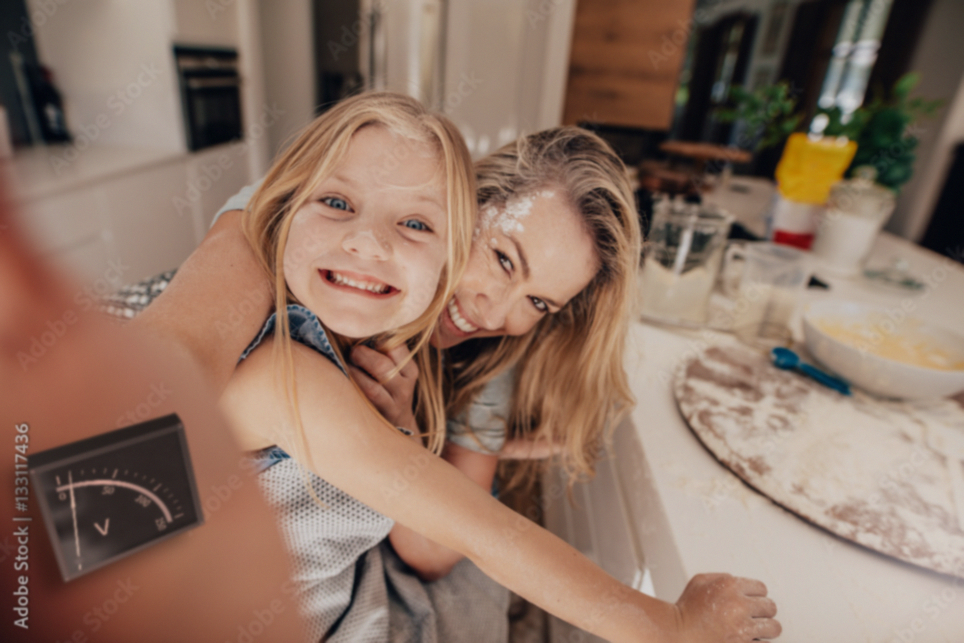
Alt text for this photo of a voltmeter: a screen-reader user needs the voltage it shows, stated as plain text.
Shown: 10 V
